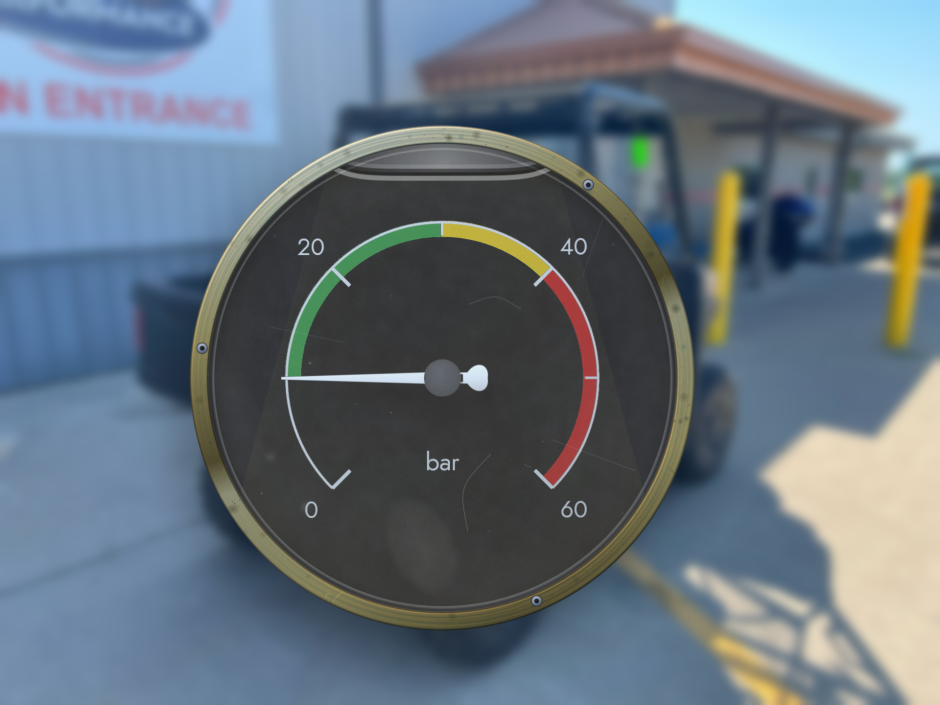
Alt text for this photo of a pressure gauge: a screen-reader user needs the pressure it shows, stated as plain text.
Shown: 10 bar
